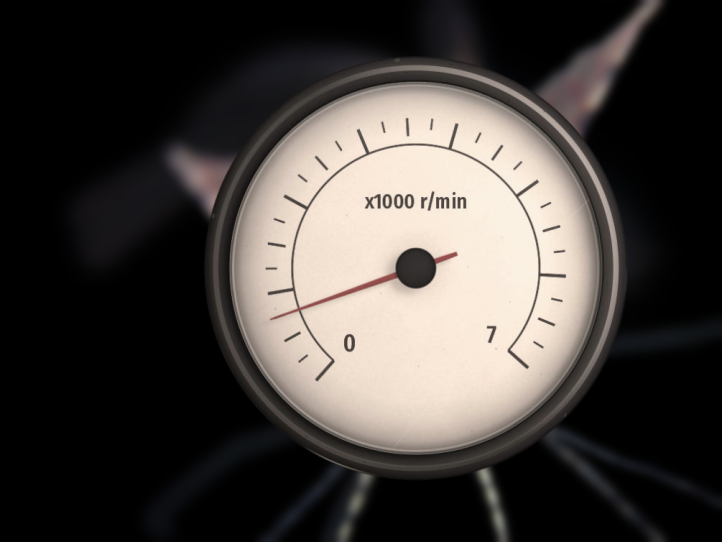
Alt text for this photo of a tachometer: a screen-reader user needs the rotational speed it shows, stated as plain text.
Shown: 750 rpm
